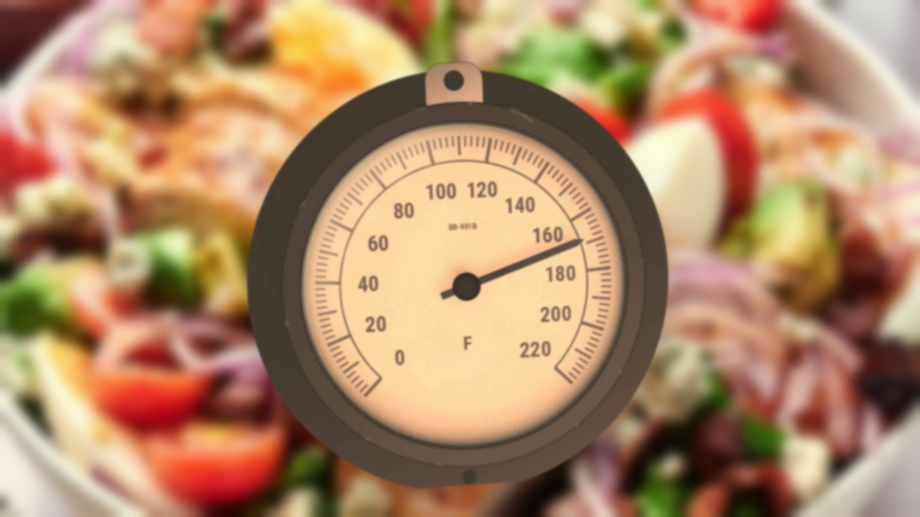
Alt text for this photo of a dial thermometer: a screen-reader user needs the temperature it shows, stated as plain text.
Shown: 168 °F
